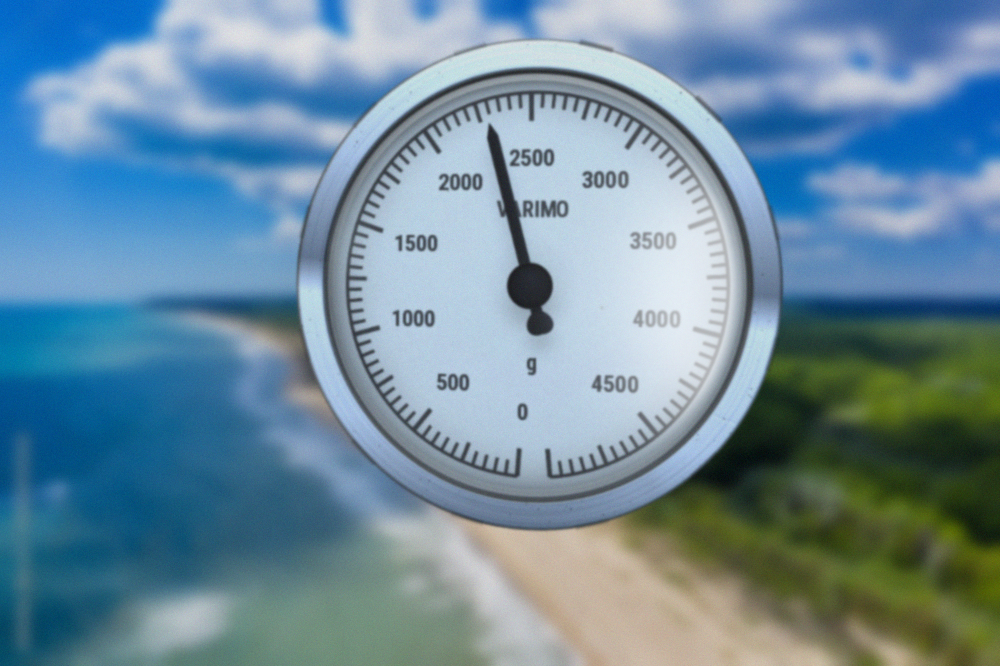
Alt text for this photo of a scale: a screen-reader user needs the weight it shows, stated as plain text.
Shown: 2300 g
